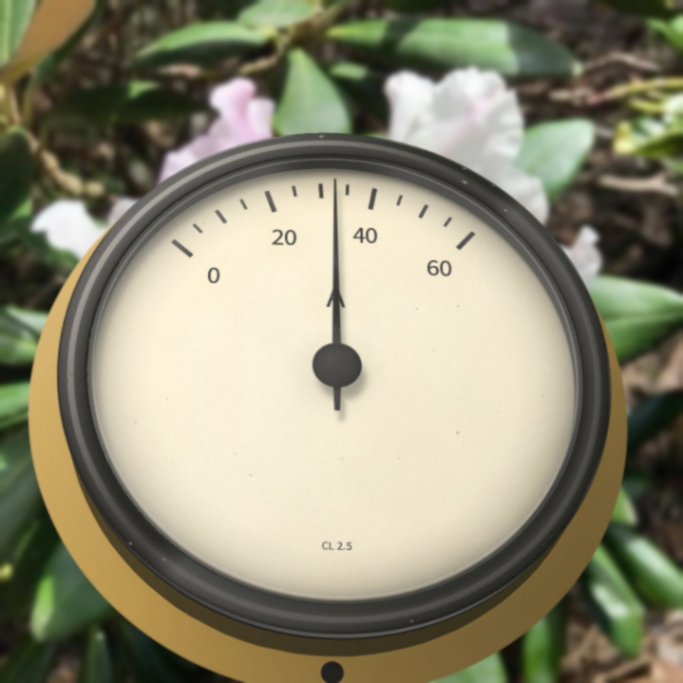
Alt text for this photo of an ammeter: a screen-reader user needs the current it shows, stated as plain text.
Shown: 32.5 A
